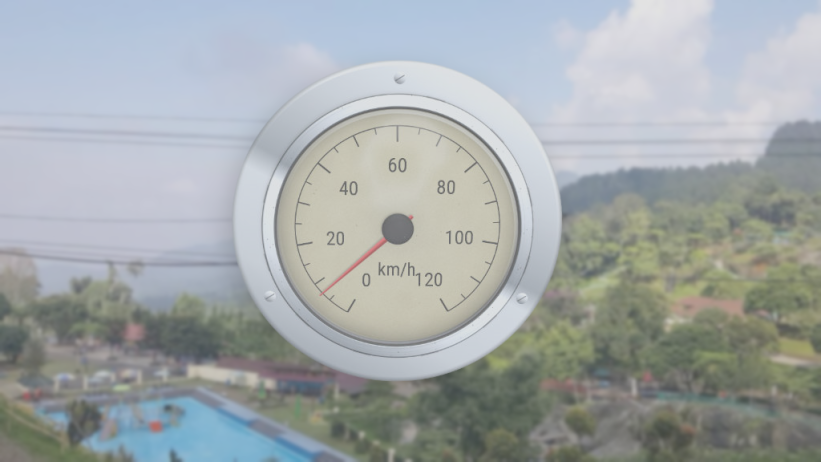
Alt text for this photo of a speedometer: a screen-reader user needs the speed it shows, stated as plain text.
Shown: 7.5 km/h
